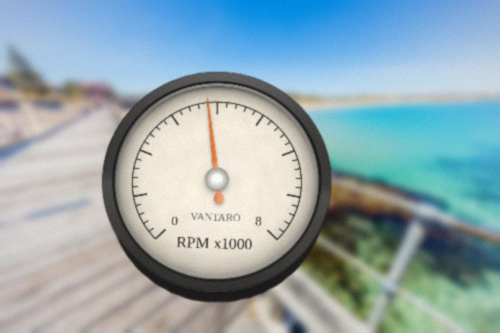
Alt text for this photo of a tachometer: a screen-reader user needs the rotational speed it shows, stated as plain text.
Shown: 3800 rpm
